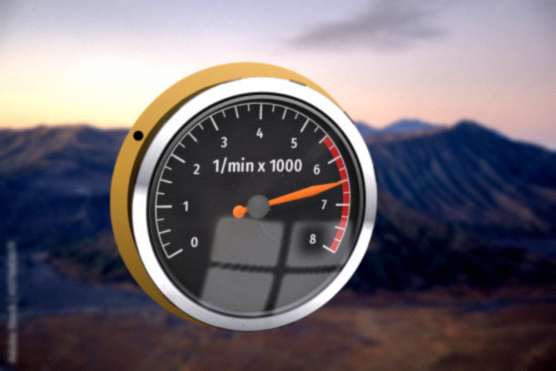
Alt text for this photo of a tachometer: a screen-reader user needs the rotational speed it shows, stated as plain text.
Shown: 6500 rpm
